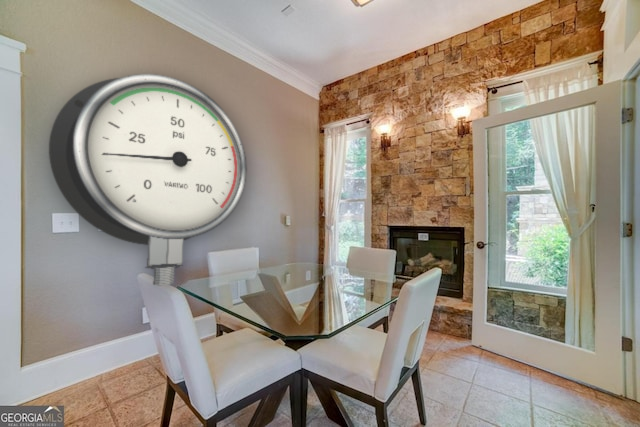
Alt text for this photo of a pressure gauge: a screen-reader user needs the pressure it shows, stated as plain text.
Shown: 15 psi
